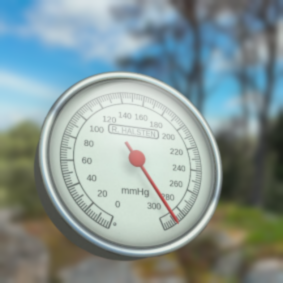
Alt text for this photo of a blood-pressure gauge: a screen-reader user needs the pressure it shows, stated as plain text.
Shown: 290 mmHg
